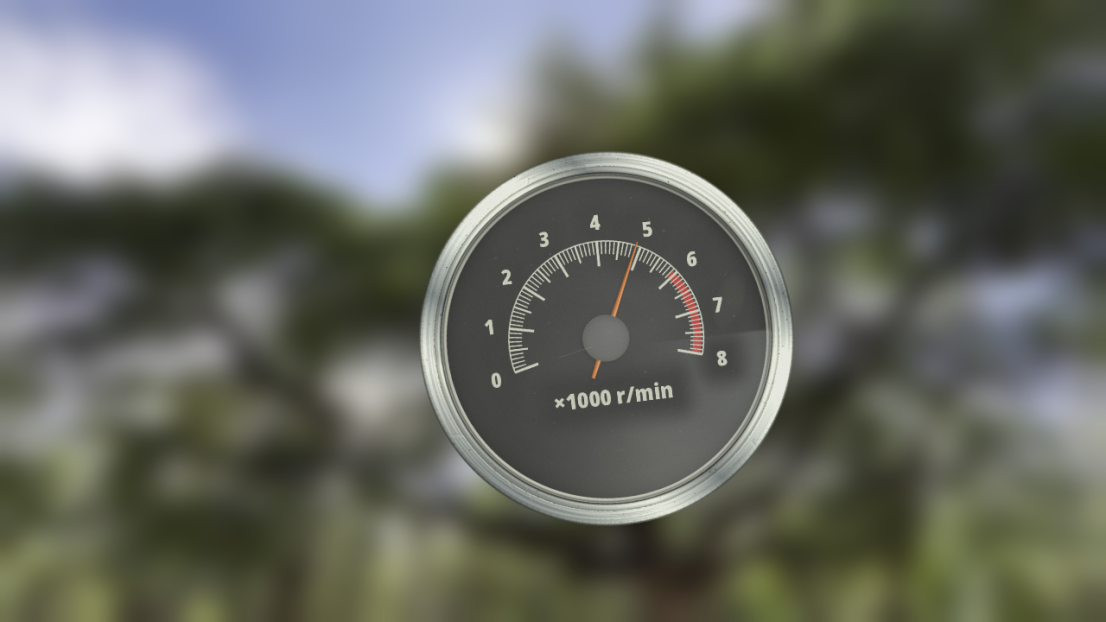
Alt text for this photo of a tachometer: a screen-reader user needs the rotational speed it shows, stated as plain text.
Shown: 4900 rpm
